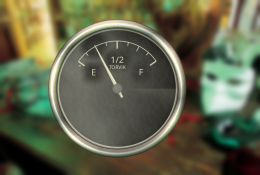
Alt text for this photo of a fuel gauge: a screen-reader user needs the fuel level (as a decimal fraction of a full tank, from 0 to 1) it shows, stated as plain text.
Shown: 0.25
